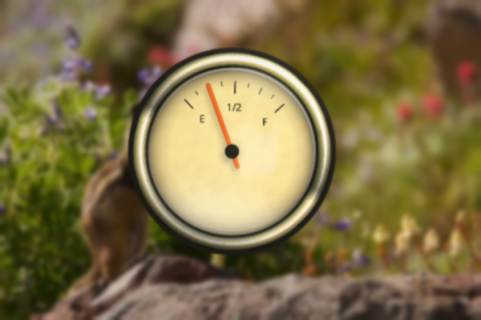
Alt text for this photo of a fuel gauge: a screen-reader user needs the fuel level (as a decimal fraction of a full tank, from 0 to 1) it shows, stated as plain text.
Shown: 0.25
